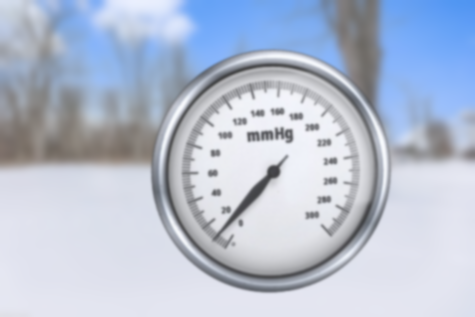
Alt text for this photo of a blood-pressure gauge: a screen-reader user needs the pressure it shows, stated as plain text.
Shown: 10 mmHg
